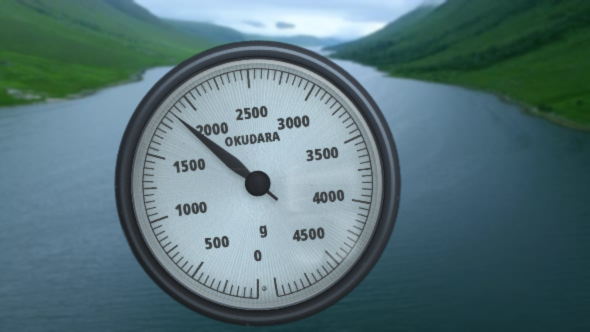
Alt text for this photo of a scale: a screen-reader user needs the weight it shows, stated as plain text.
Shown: 1850 g
